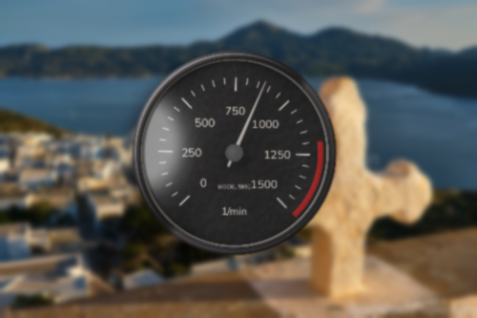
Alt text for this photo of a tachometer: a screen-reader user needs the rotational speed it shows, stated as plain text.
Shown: 875 rpm
